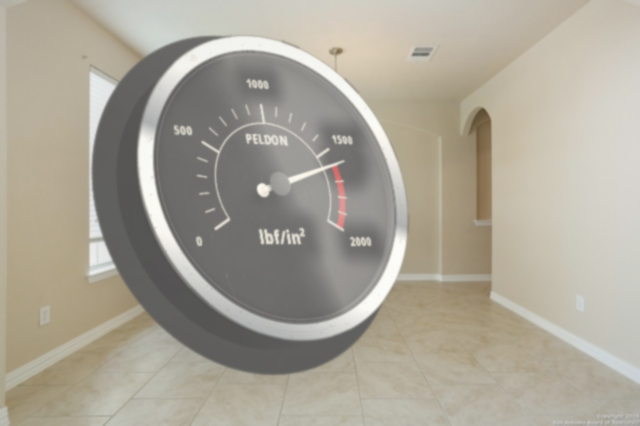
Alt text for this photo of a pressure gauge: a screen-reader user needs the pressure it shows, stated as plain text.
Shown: 1600 psi
